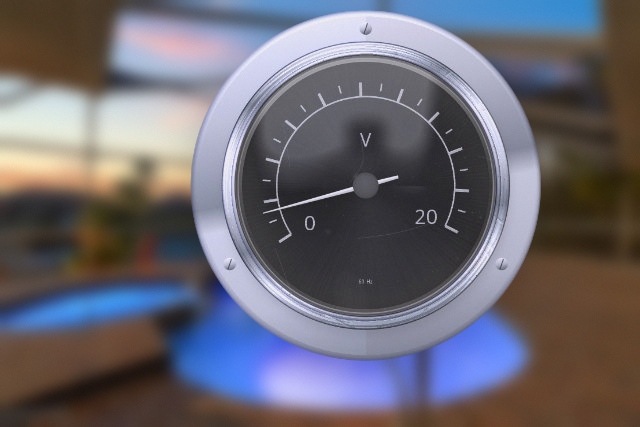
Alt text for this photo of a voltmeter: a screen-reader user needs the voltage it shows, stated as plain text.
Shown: 1.5 V
